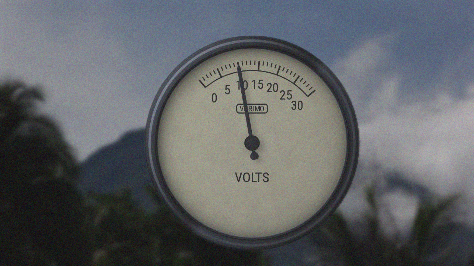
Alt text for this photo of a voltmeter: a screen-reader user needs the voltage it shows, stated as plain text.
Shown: 10 V
